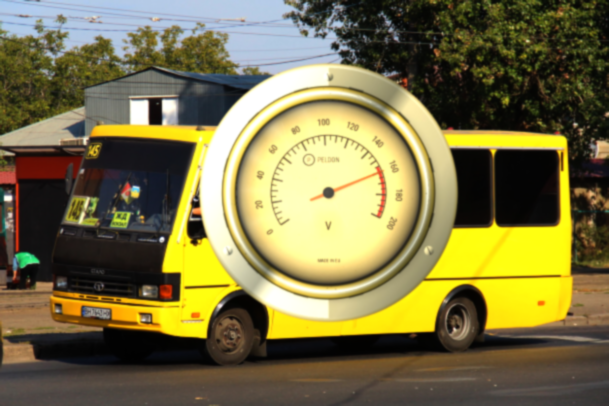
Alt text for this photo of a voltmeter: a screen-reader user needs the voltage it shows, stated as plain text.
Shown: 160 V
